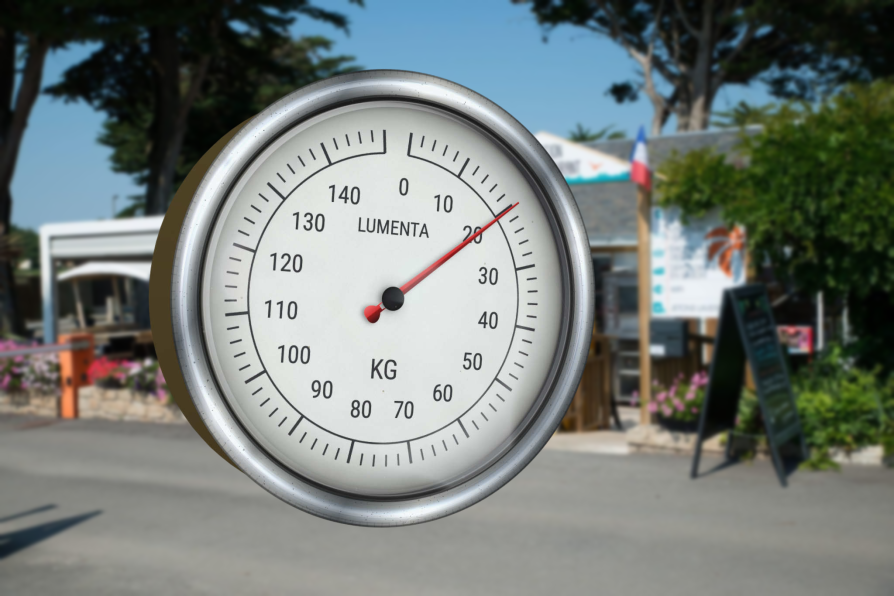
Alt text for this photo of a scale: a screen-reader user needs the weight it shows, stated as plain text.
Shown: 20 kg
